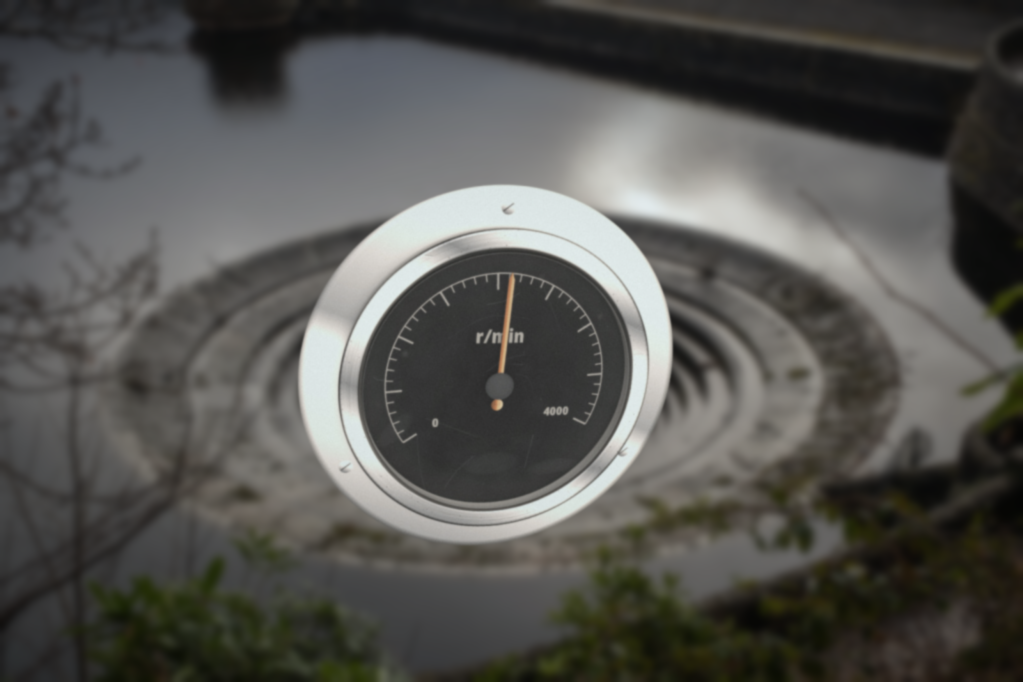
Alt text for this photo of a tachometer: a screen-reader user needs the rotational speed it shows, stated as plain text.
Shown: 2100 rpm
